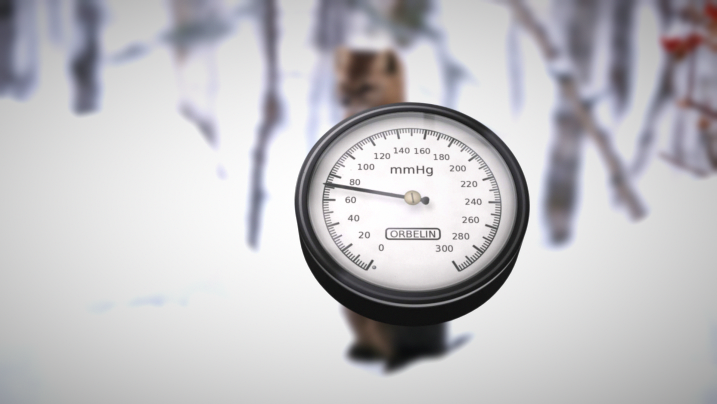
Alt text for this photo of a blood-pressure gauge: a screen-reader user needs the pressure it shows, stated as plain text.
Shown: 70 mmHg
